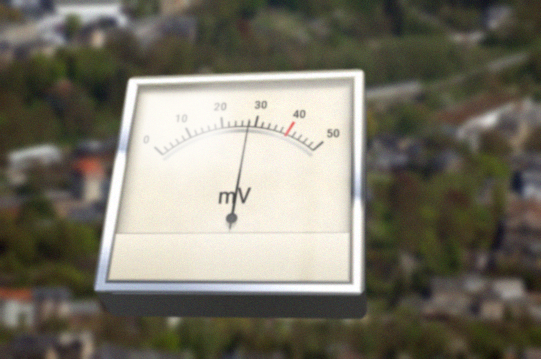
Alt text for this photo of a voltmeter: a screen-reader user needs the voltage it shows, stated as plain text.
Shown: 28 mV
